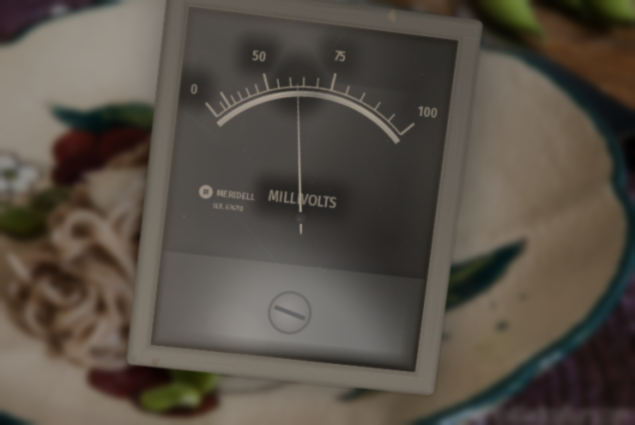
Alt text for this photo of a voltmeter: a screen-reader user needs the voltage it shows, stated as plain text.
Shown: 62.5 mV
